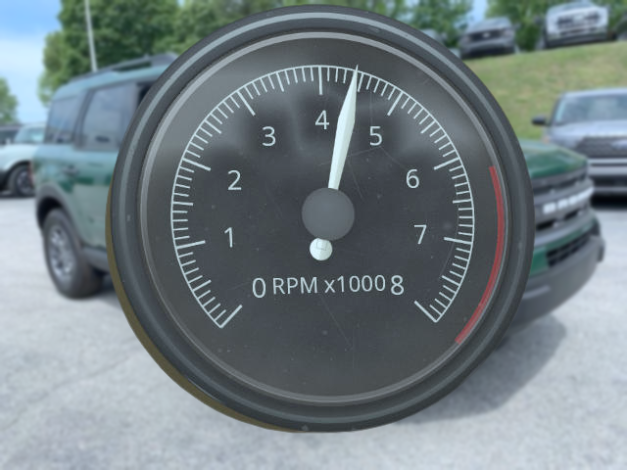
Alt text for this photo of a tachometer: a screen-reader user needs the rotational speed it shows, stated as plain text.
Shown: 4400 rpm
